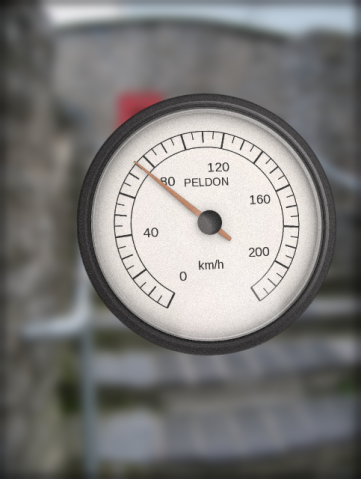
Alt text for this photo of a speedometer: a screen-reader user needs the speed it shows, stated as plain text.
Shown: 75 km/h
